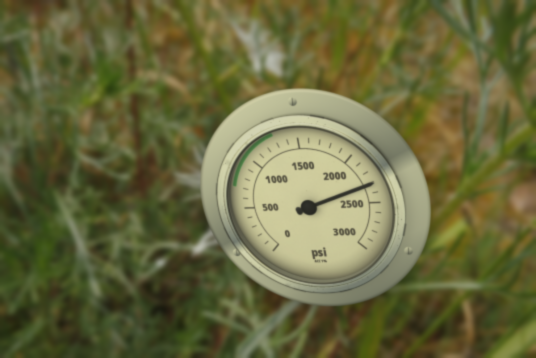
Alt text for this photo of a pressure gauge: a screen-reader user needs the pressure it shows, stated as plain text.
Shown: 2300 psi
